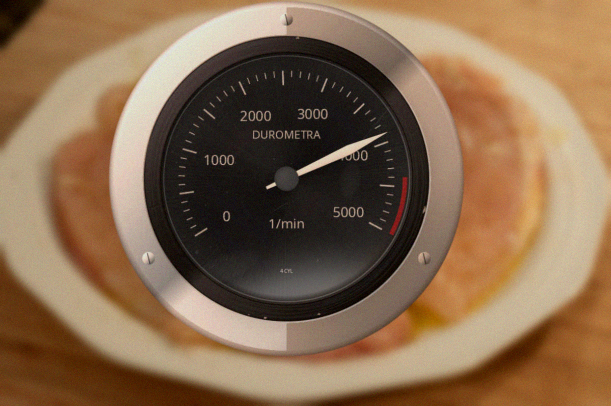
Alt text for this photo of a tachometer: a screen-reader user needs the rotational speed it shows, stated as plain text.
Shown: 3900 rpm
